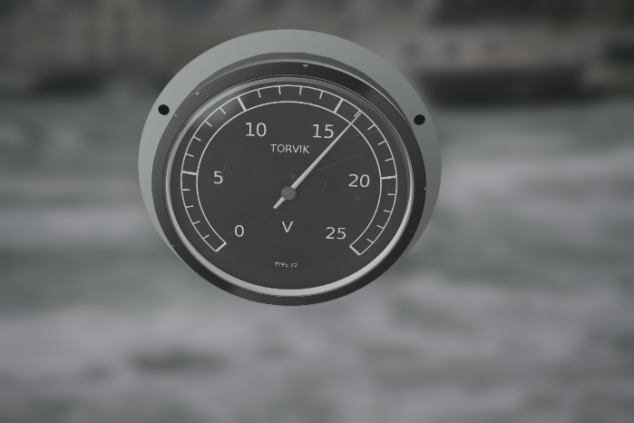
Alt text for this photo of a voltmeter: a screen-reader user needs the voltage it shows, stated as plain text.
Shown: 16 V
